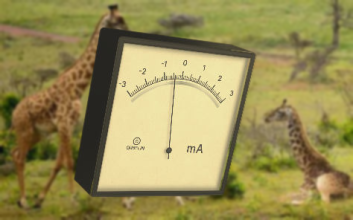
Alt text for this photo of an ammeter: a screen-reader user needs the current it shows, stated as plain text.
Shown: -0.5 mA
